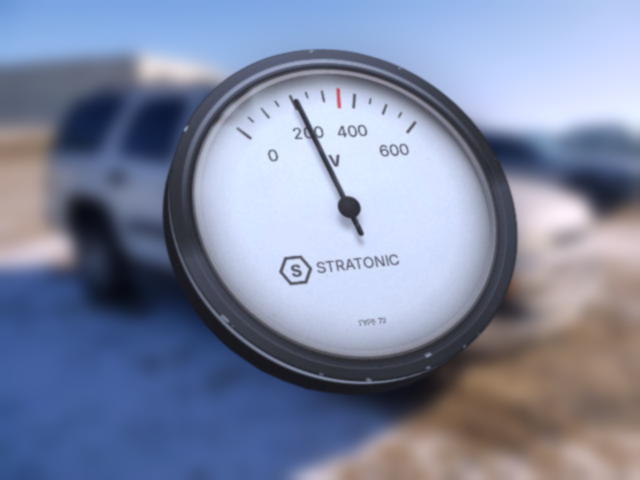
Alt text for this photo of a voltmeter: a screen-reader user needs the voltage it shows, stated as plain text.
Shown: 200 V
